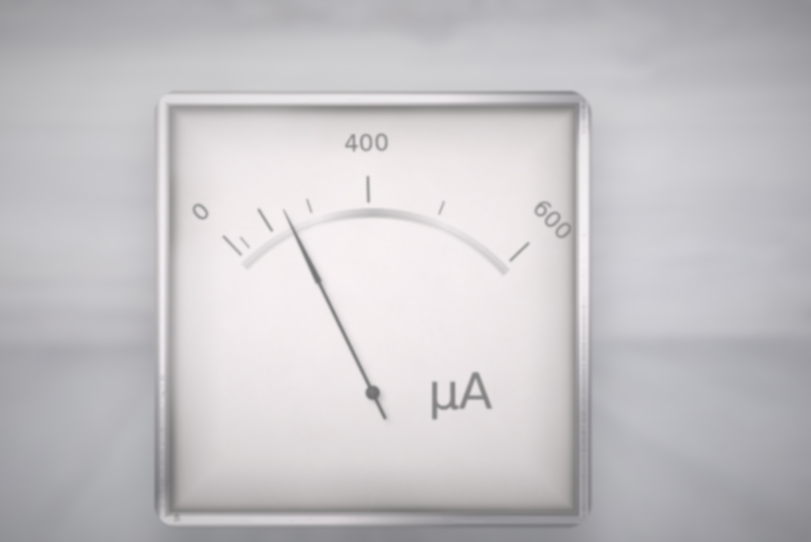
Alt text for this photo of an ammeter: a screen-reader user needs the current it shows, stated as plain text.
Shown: 250 µA
